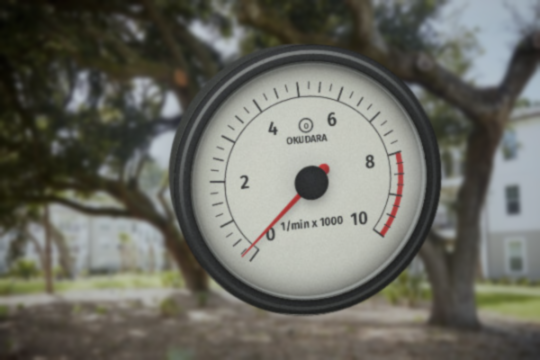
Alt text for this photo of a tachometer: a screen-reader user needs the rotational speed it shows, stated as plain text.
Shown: 250 rpm
